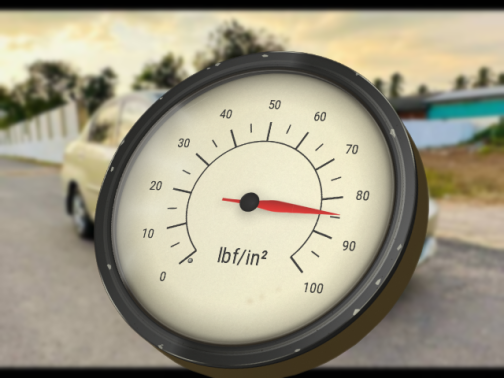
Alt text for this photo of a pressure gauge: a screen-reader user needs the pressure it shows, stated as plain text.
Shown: 85 psi
